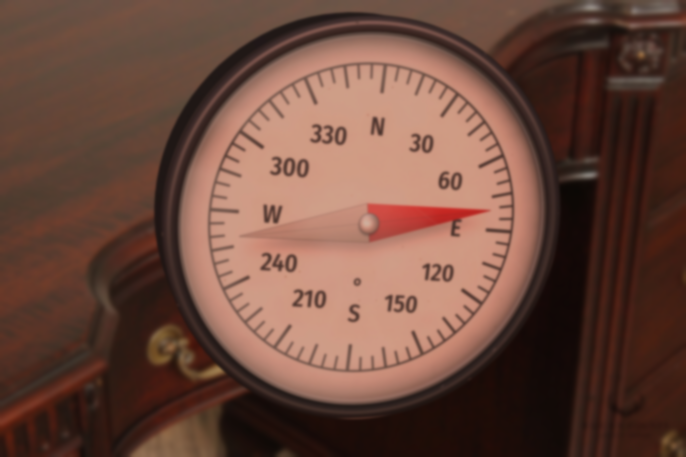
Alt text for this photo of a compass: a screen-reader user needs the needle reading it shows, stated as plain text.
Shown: 80 °
